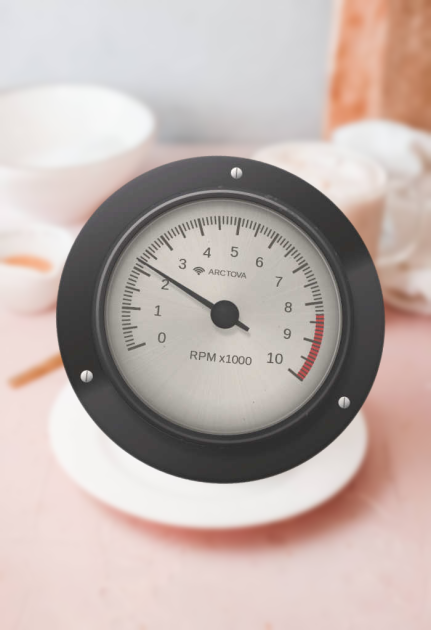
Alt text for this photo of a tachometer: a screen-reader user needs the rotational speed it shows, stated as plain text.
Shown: 2200 rpm
